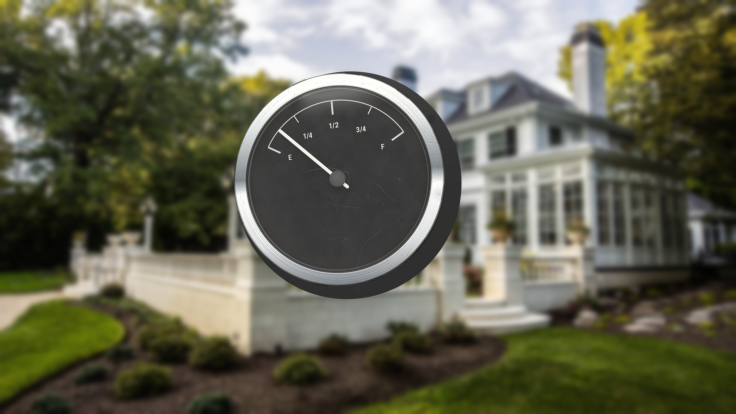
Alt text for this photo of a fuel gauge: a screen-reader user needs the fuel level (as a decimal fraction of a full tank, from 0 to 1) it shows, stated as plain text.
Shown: 0.125
